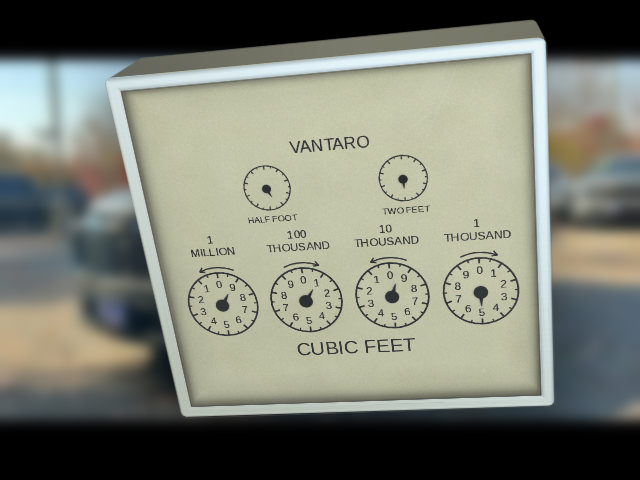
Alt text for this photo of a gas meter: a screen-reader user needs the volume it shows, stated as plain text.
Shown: 909500 ft³
